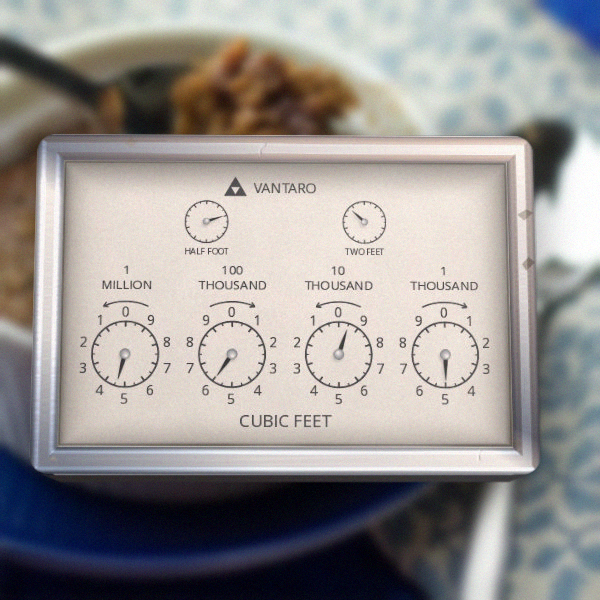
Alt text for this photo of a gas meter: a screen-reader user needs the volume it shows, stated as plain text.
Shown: 459500 ft³
